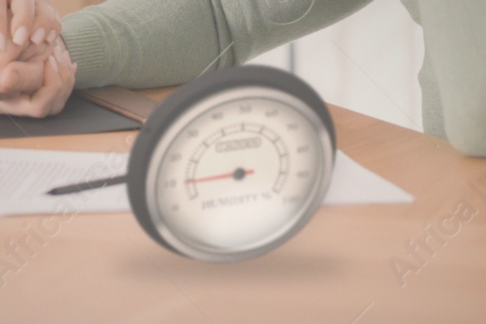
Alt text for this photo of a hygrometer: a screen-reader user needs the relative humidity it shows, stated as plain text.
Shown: 10 %
